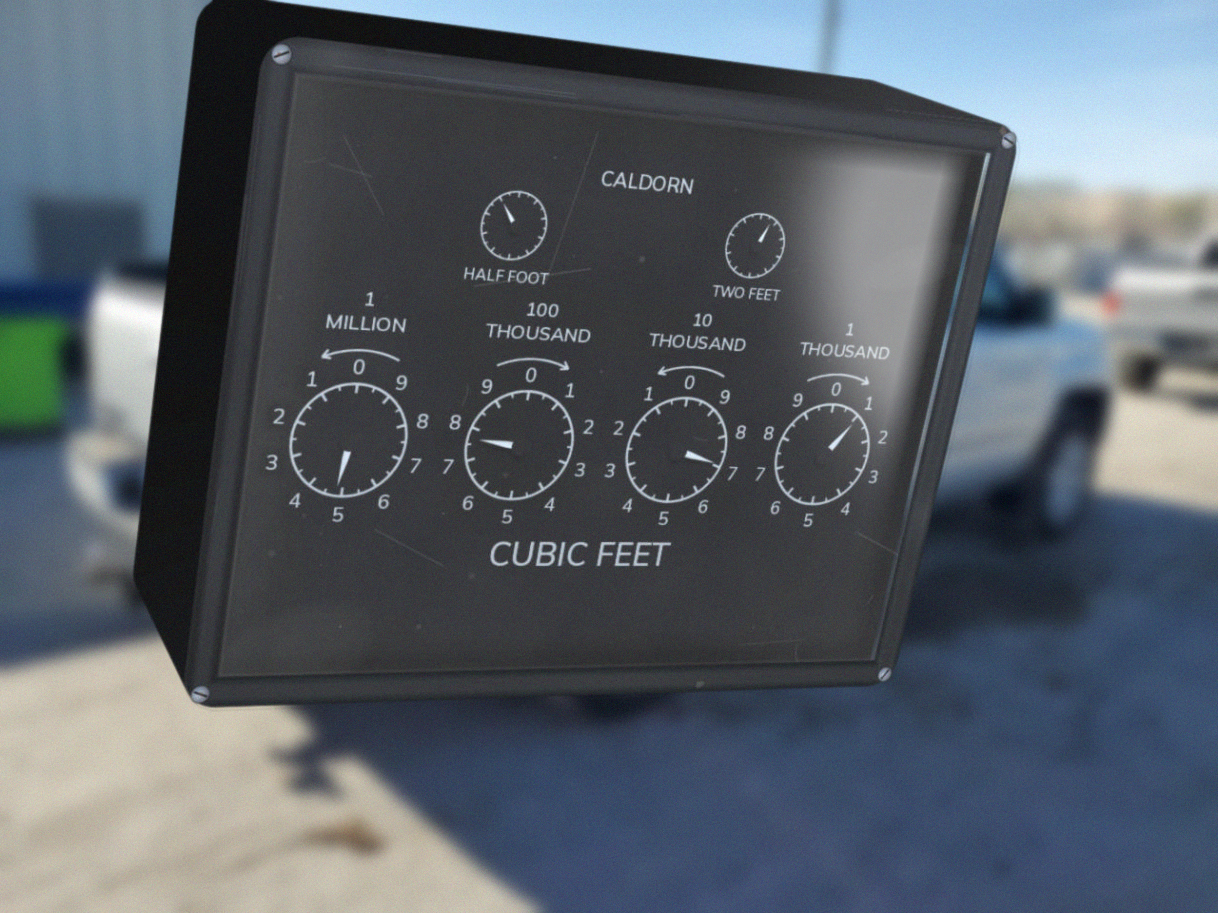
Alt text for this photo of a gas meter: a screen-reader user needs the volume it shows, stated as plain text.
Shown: 477100 ft³
